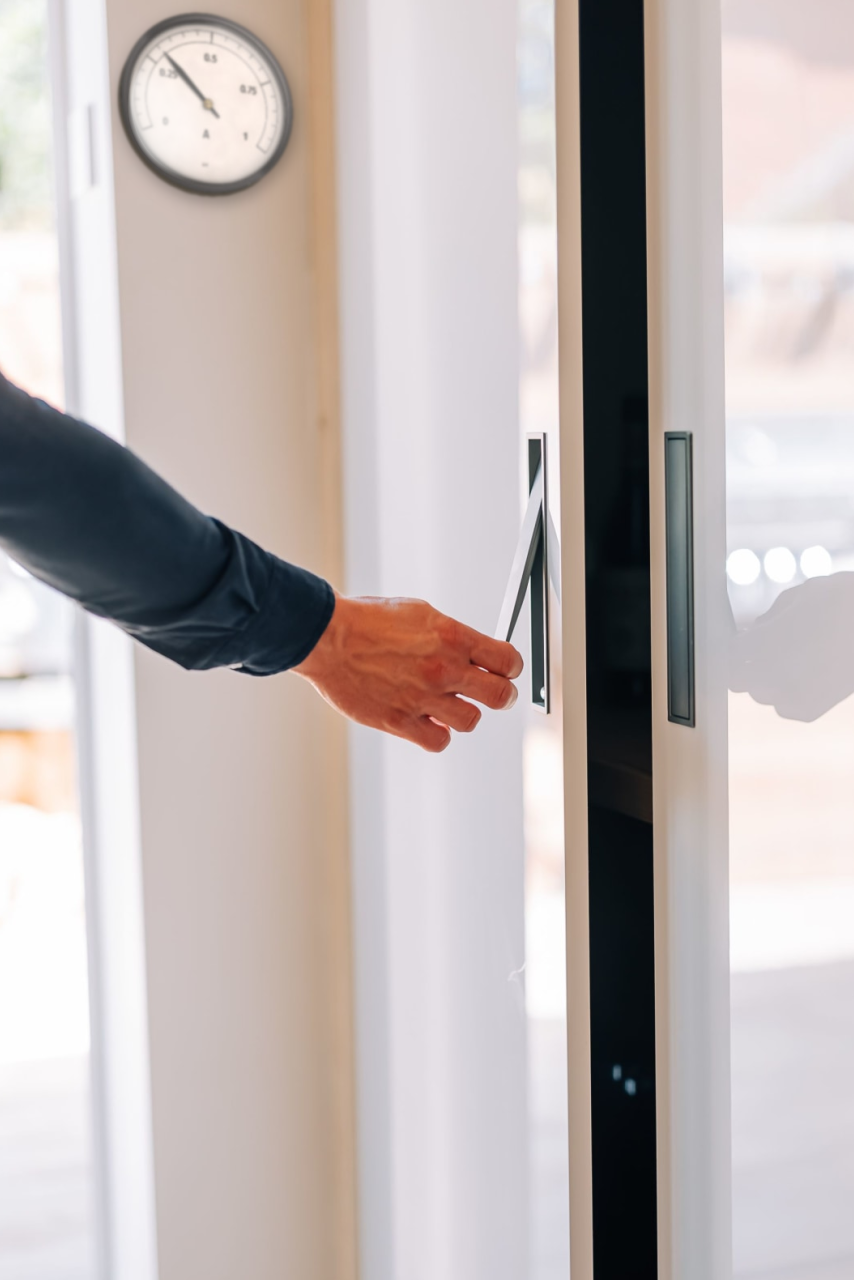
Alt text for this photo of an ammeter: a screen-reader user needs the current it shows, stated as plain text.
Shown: 0.3 A
